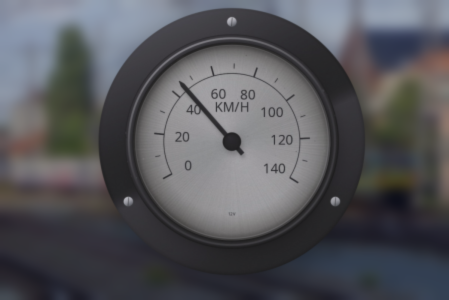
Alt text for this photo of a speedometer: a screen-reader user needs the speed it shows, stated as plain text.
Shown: 45 km/h
